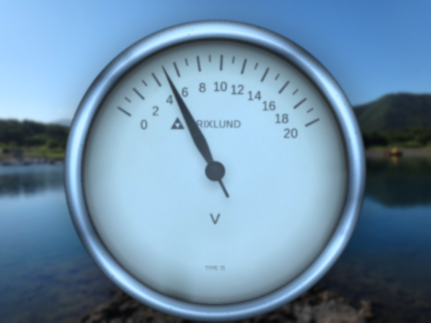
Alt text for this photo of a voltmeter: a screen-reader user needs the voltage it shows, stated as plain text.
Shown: 5 V
